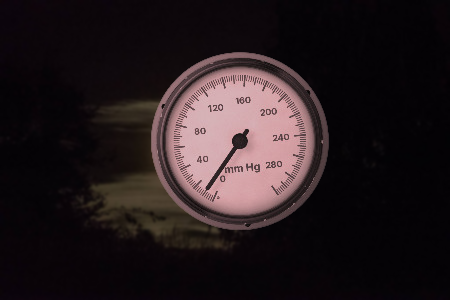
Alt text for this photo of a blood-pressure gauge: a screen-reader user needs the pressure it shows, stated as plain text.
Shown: 10 mmHg
